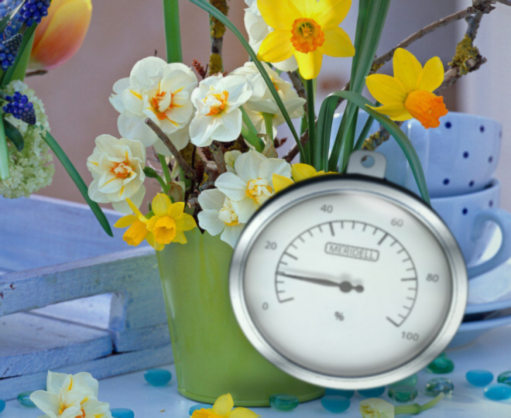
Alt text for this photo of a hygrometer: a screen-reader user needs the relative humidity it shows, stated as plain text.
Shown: 12 %
